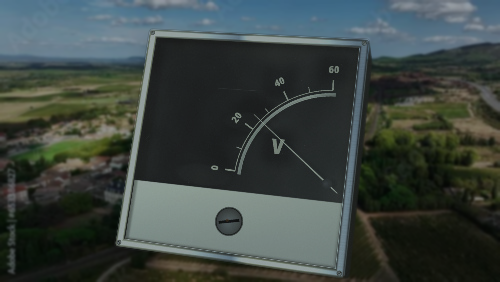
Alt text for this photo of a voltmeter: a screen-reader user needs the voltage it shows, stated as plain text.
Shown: 25 V
